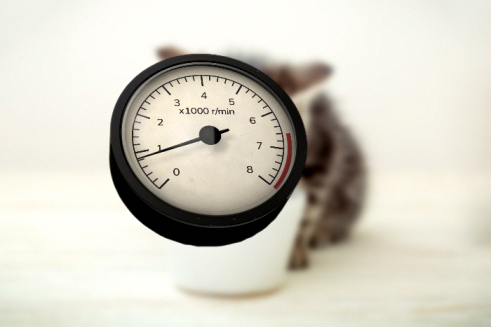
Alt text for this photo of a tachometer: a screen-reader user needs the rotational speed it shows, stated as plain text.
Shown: 800 rpm
